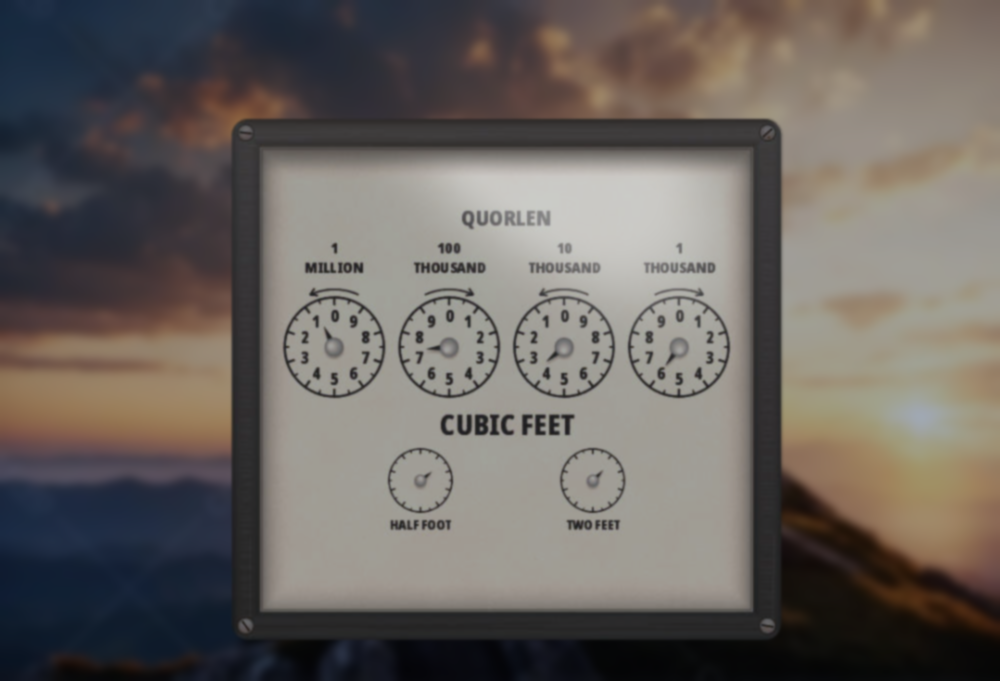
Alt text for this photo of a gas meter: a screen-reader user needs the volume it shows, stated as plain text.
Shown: 73600 ft³
